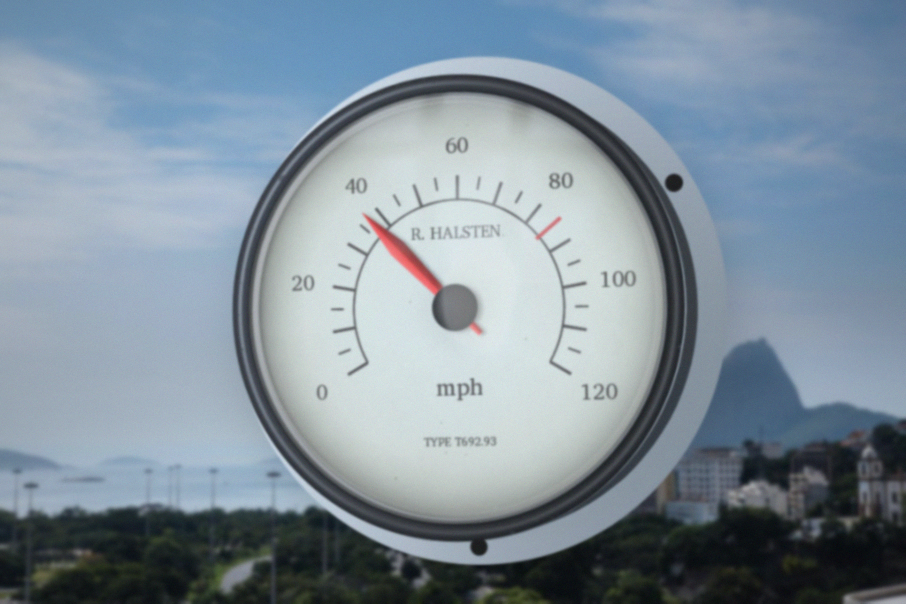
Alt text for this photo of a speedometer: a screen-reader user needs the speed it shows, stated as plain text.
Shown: 37.5 mph
